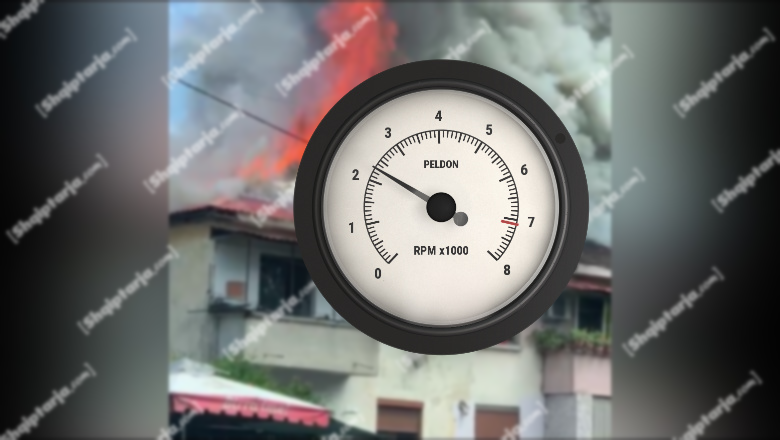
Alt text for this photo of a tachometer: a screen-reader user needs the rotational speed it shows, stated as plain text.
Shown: 2300 rpm
